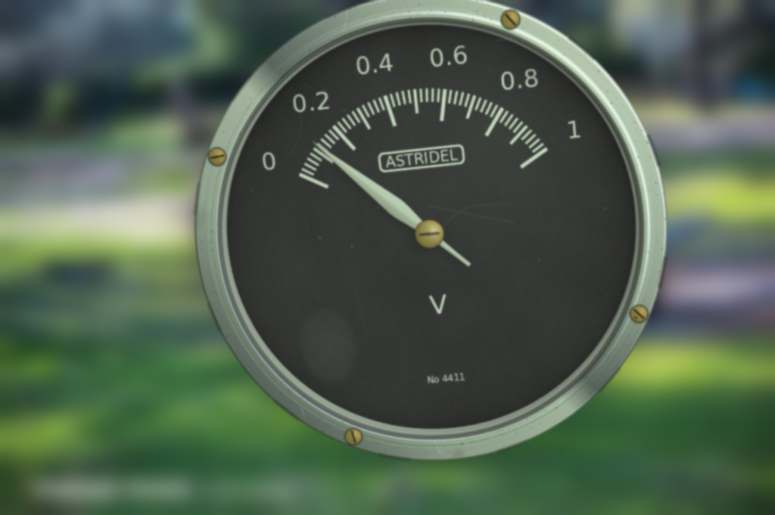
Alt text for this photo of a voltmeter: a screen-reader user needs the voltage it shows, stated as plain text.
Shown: 0.12 V
